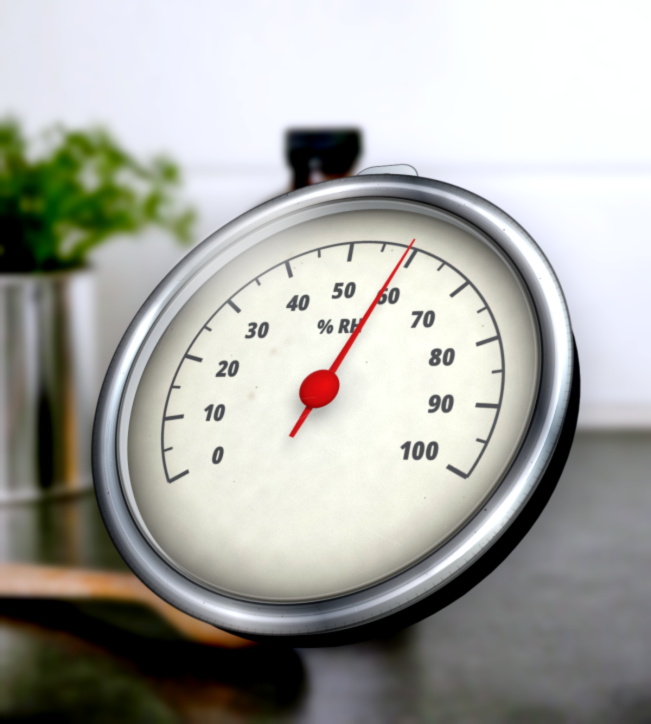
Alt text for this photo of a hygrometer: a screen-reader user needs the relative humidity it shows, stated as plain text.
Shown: 60 %
